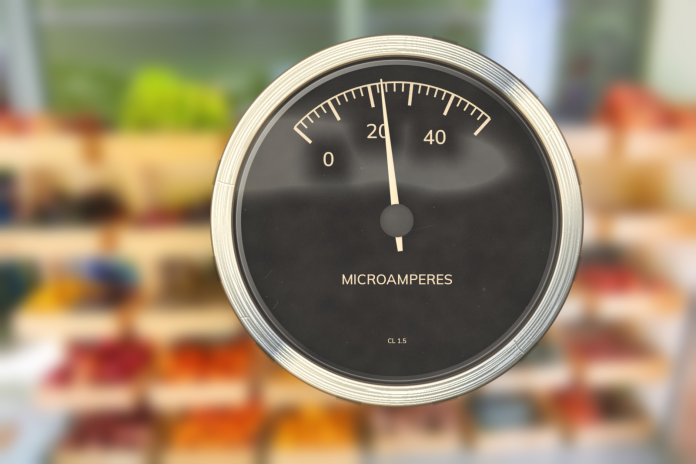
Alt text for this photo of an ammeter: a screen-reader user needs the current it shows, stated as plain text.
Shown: 23 µA
